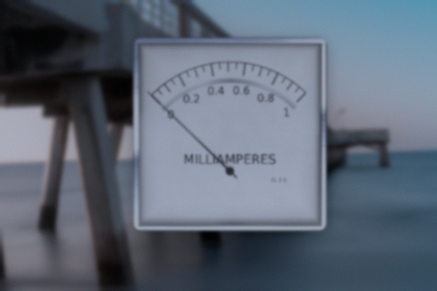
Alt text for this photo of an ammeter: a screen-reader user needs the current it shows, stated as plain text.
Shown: 0 mA
